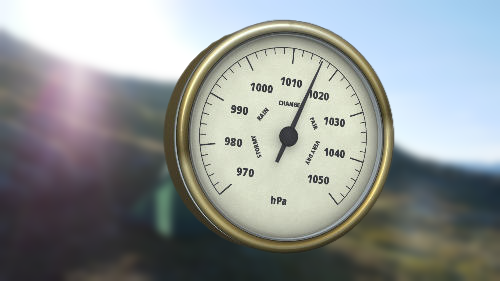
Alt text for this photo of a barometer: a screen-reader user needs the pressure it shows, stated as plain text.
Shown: 1016 hPa
